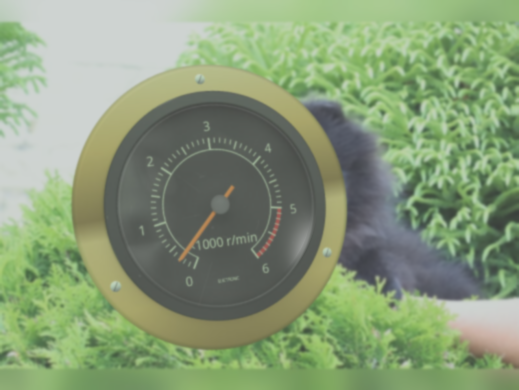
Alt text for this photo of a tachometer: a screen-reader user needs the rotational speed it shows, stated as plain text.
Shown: 300 rpm
